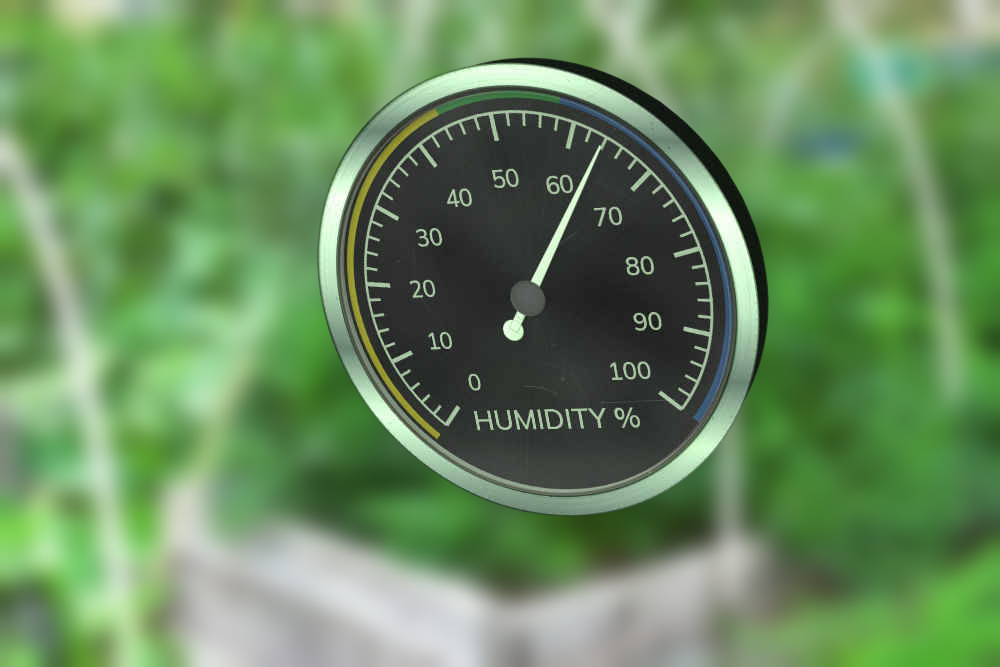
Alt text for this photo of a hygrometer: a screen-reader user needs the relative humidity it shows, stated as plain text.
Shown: 64 %
